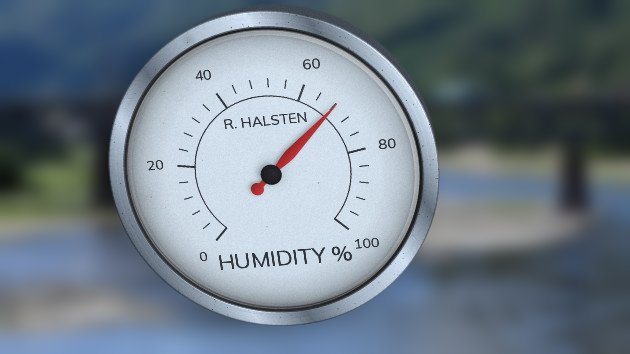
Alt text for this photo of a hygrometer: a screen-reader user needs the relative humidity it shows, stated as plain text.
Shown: 68 %
